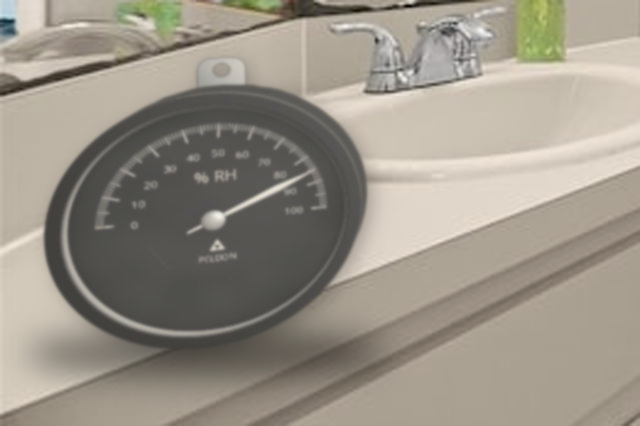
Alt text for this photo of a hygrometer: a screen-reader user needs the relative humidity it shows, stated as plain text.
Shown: 85 %
